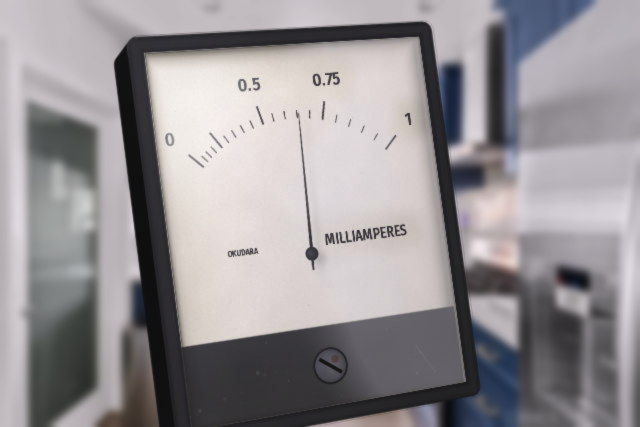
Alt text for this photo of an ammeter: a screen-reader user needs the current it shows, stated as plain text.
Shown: 0.65 mA
